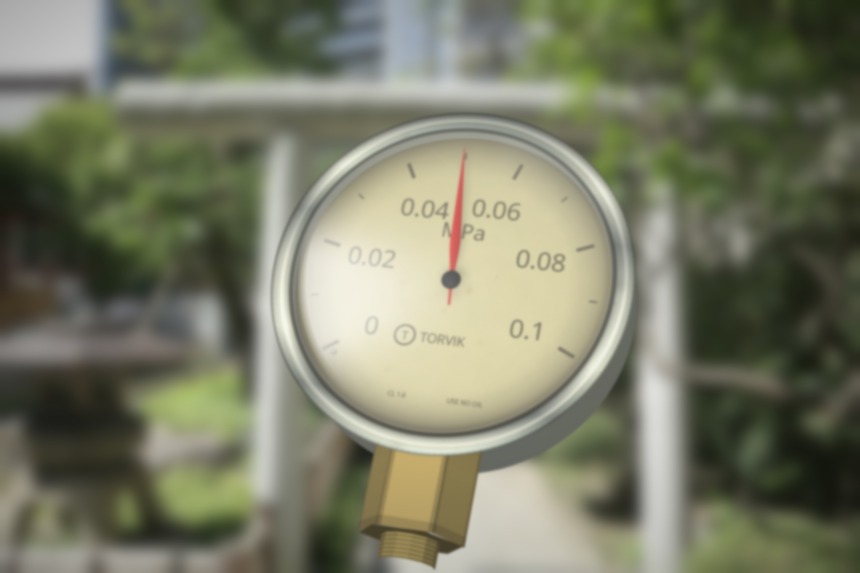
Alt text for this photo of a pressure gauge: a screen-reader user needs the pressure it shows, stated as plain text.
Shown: 0.05 MPa
